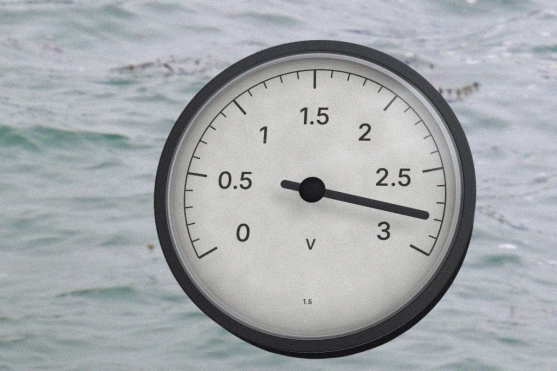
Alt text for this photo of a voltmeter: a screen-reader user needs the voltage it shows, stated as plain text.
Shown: 2.8 V
